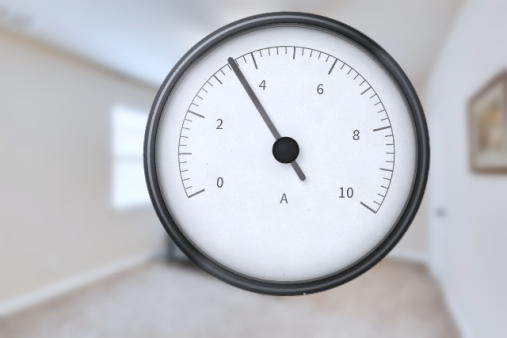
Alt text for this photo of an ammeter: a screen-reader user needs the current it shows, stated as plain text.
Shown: 3.5 A
